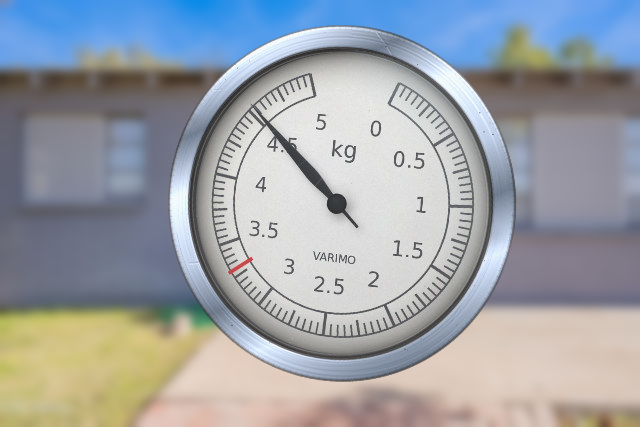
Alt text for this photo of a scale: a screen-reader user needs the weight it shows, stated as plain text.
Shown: 4.55 kg
